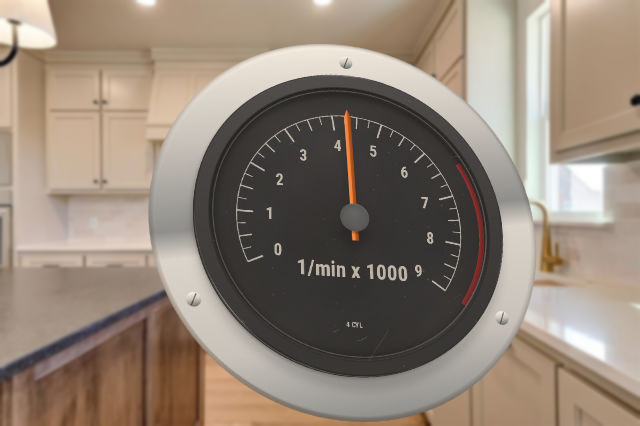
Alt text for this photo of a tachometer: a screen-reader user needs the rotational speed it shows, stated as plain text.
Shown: 4250 rpm
